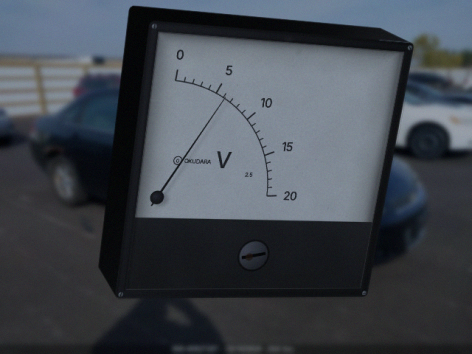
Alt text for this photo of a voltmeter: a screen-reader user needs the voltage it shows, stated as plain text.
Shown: 6 V
